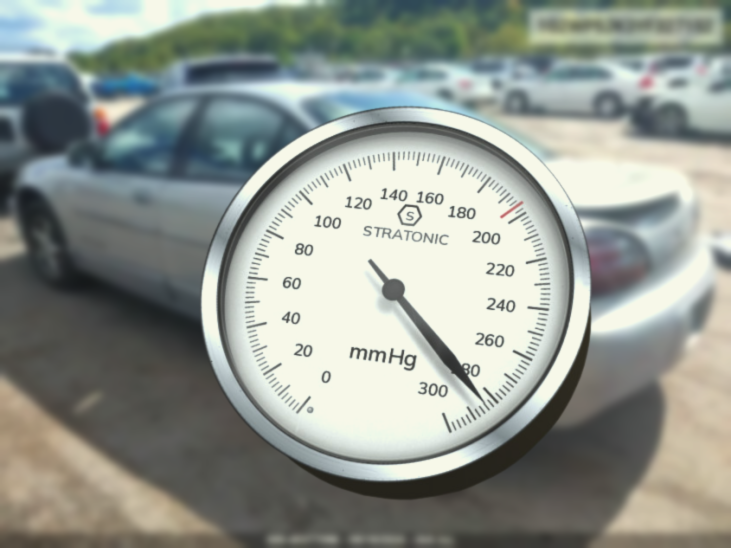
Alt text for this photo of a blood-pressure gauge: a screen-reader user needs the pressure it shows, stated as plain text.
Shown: 284 mmHg
